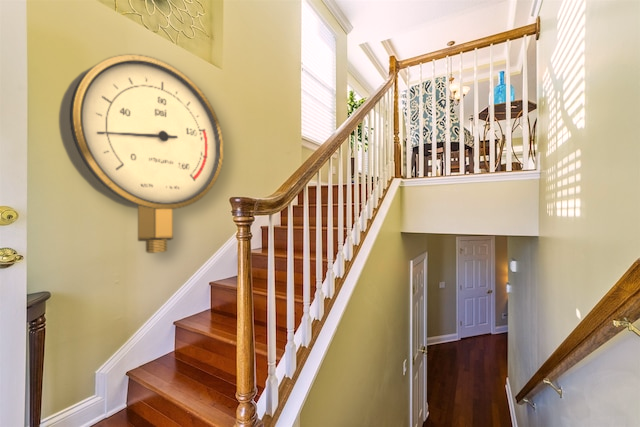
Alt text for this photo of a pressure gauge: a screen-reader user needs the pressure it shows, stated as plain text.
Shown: 20 psi
